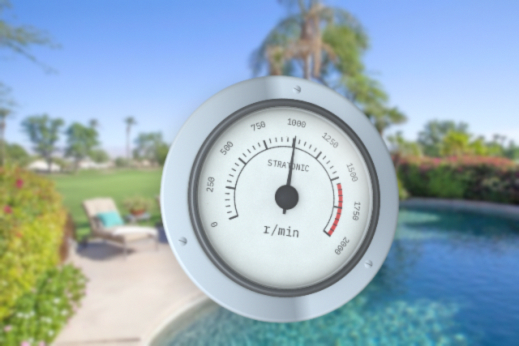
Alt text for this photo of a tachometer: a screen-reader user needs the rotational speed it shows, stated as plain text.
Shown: 1000 rpm
